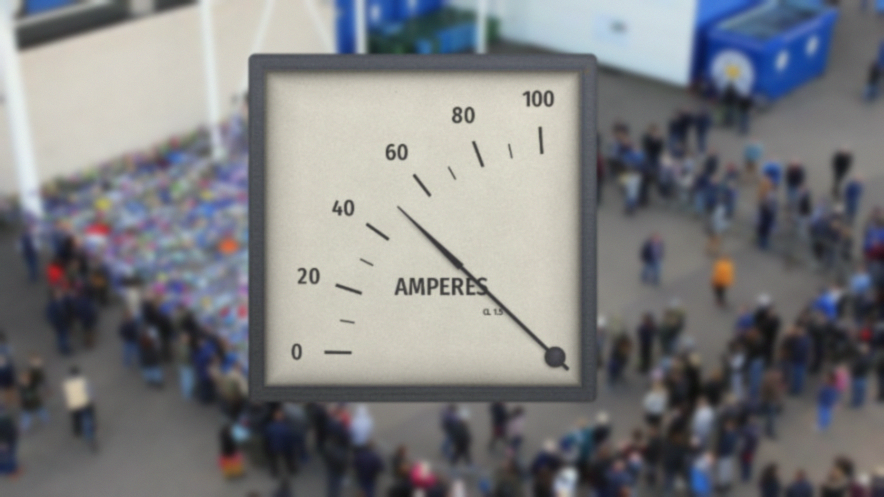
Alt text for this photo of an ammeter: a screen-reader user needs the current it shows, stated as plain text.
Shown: 50 A
